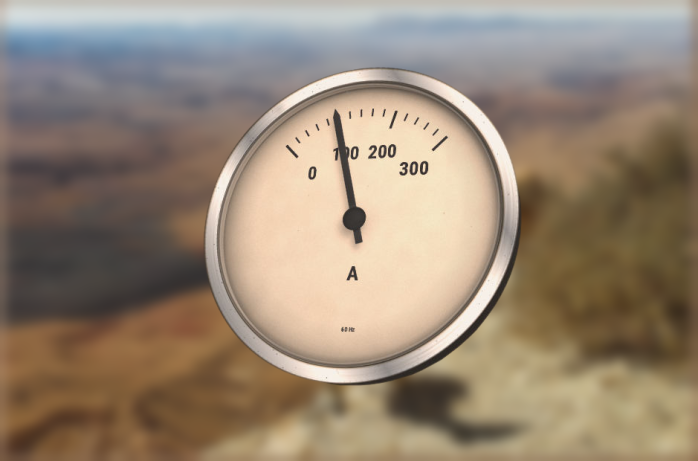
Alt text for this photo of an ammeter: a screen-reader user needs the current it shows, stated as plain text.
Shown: 100 A
